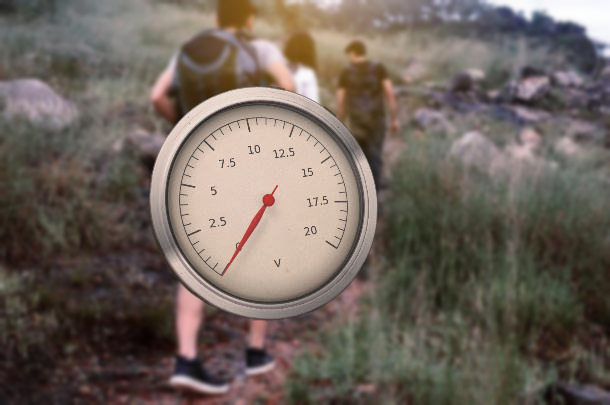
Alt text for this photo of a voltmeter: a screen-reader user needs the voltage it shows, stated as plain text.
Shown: 0 V
